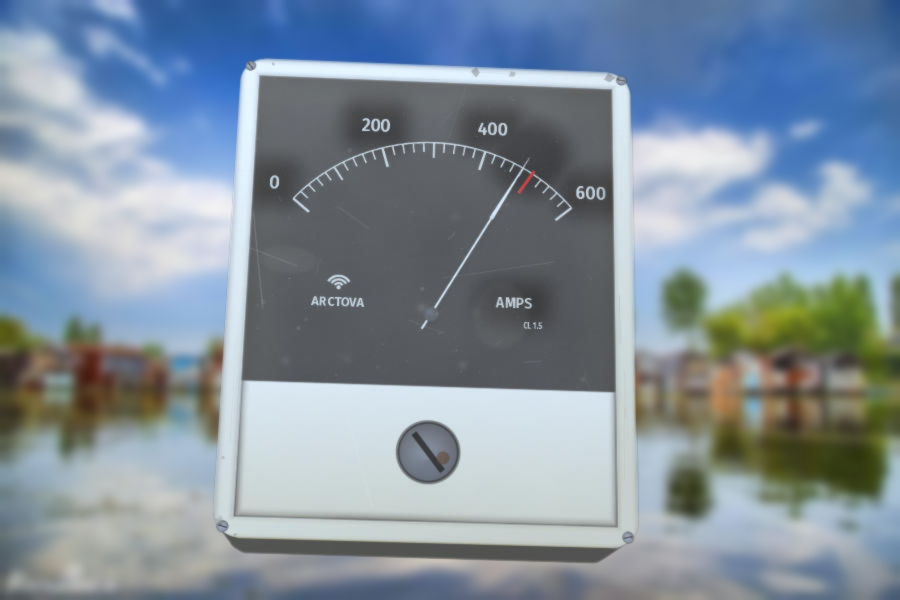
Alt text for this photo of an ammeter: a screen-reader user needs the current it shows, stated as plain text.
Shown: 480 A
